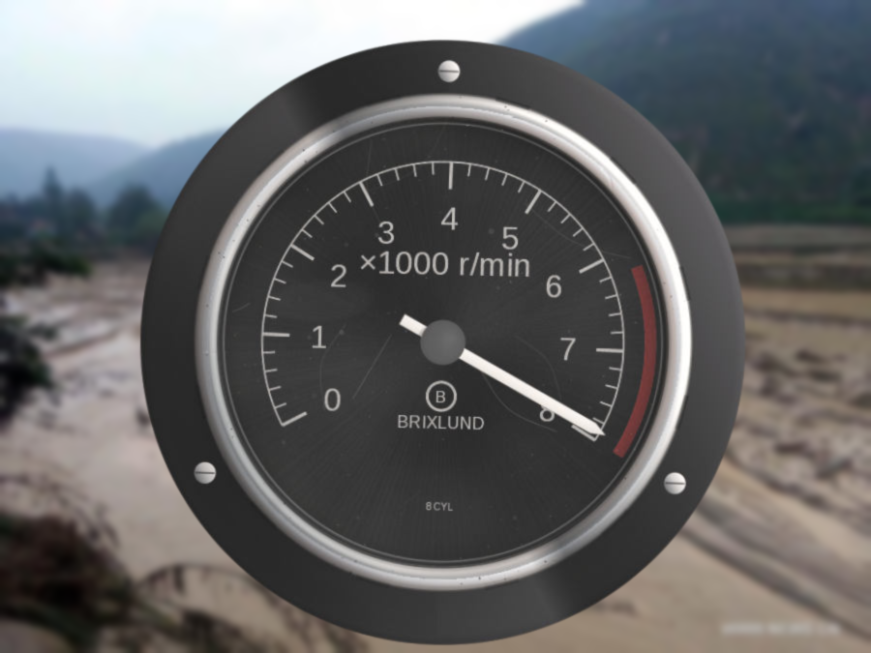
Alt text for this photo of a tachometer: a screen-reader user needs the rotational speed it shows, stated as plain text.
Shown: 7900 rpm
